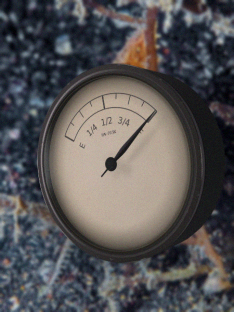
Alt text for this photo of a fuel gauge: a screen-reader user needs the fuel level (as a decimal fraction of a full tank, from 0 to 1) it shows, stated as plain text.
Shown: 1
